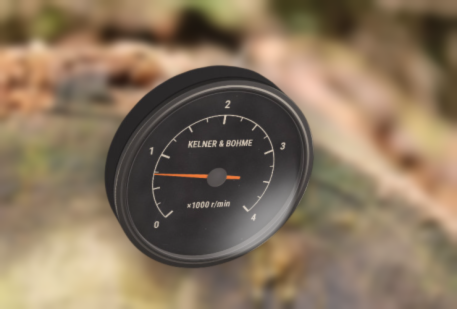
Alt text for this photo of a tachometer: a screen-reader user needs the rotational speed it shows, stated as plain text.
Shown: 750 rpm
